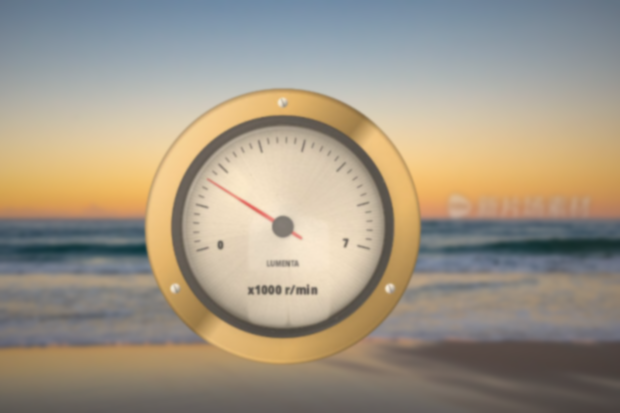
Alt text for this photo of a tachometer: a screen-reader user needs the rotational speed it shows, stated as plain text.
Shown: 1600 rpm
